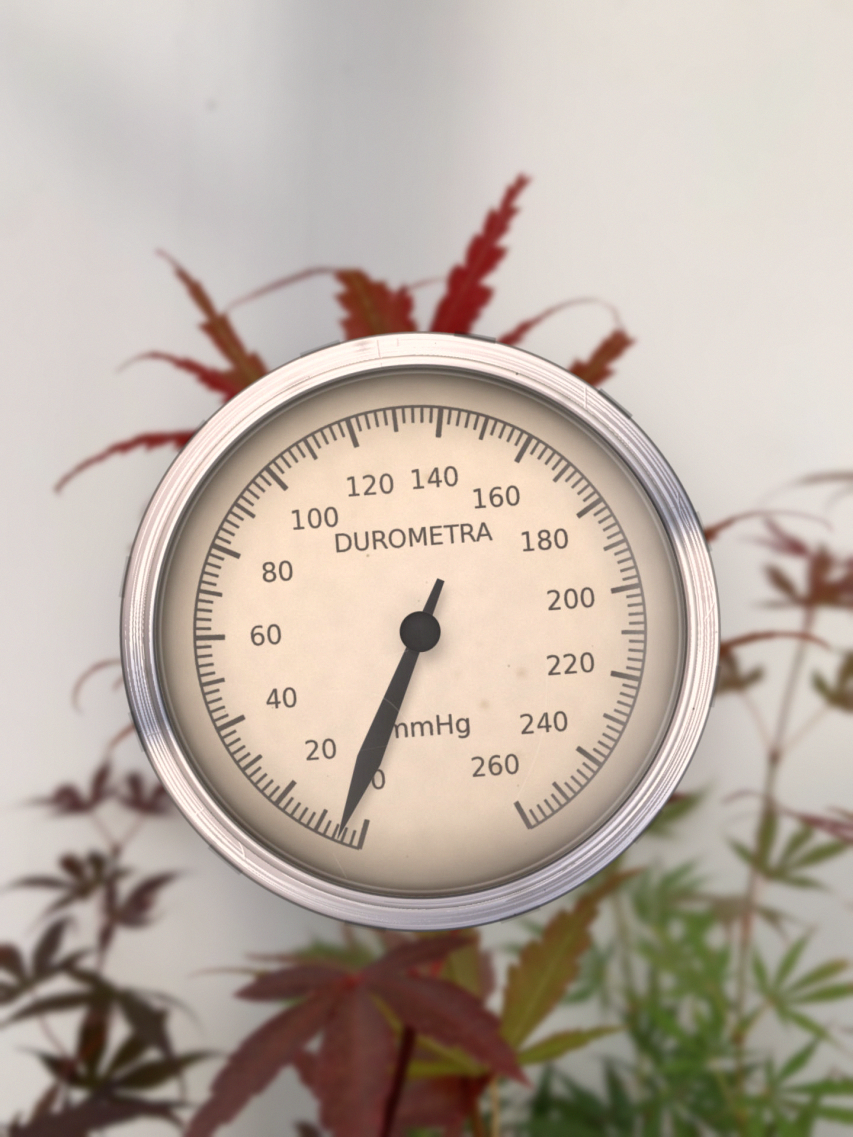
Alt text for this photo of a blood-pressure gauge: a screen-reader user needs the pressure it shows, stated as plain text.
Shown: 5 mmHg
